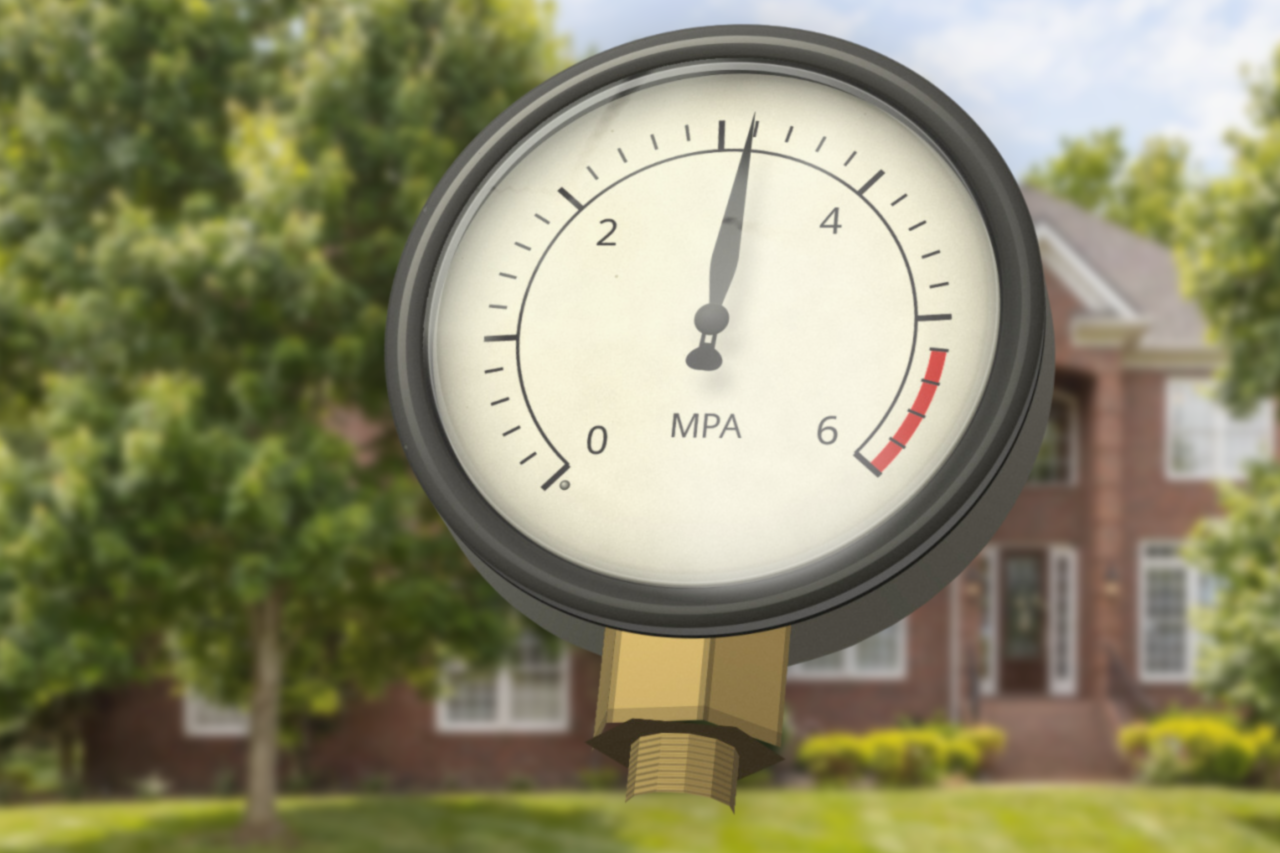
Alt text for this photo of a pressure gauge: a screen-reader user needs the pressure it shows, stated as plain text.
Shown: 3.2 MPa
